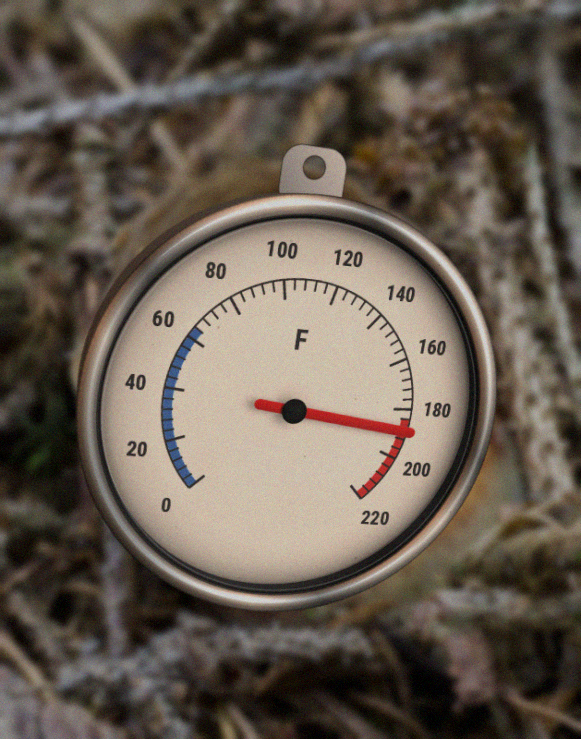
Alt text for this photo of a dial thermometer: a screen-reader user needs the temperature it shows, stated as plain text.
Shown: 188 °F
